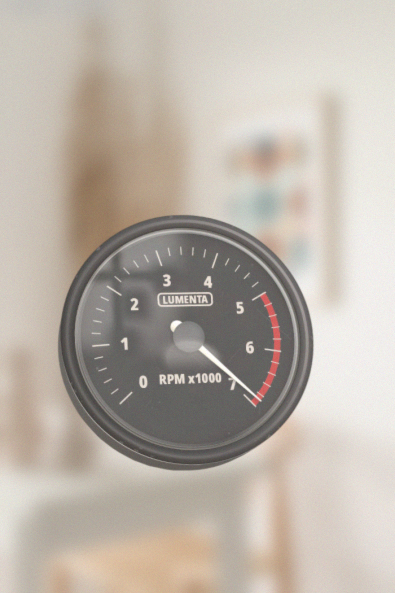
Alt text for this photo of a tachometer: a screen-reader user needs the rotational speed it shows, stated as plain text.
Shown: 6900 rpm
